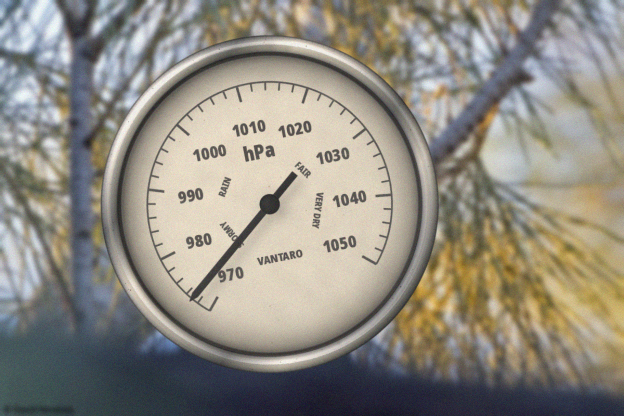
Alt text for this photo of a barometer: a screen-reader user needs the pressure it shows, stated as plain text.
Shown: 973 hPa
